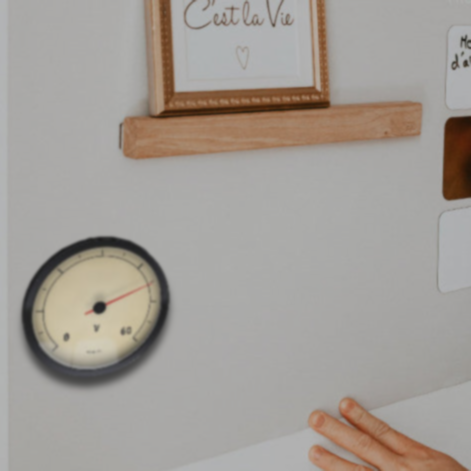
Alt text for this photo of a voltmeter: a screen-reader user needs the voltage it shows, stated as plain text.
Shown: 45 V
